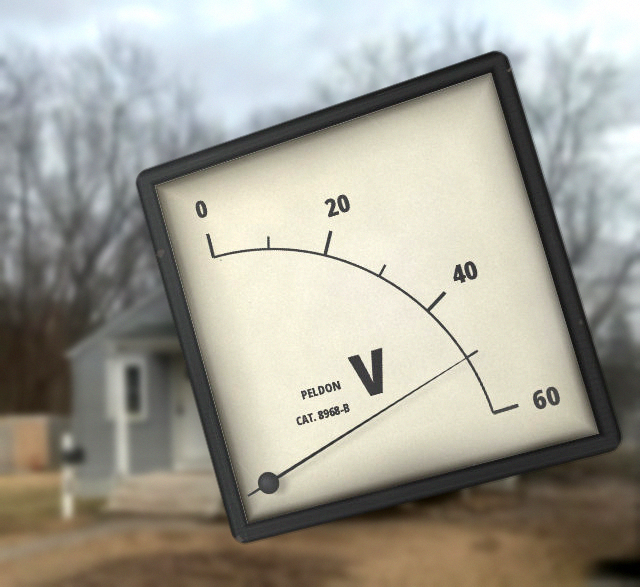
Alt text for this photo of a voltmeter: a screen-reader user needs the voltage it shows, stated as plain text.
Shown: 50 V
